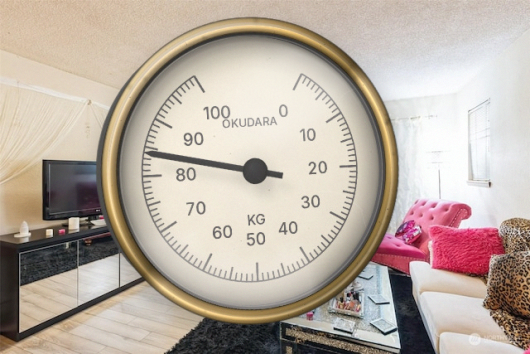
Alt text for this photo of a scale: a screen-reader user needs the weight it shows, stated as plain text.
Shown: 84 kg
